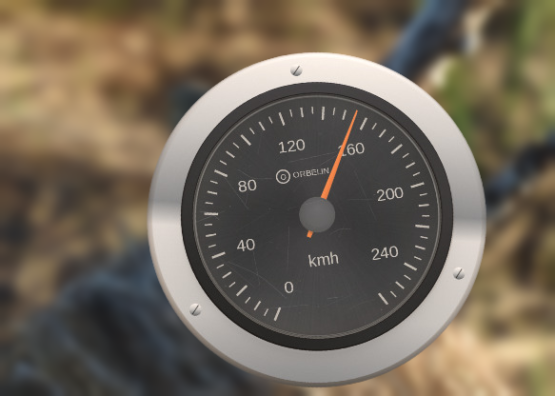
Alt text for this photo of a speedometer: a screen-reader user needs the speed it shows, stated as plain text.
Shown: 155 km/h
